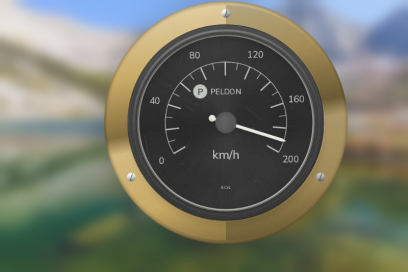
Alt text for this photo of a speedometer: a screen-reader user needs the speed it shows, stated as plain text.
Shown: 190 km/h
